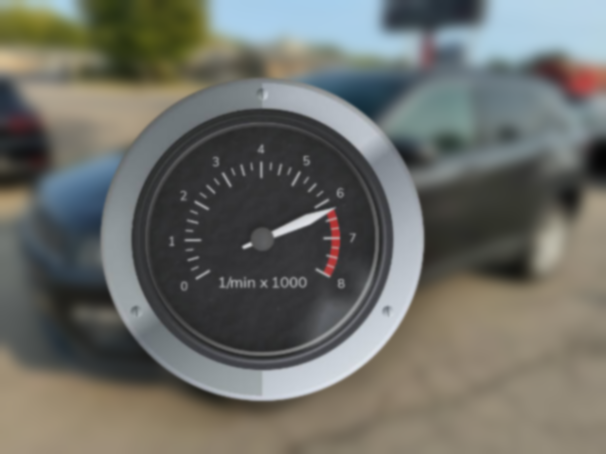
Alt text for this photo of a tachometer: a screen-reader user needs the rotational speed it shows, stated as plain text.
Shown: 6250 rpm
